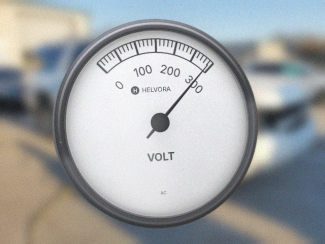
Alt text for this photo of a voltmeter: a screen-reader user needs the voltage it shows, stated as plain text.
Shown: 290 V
